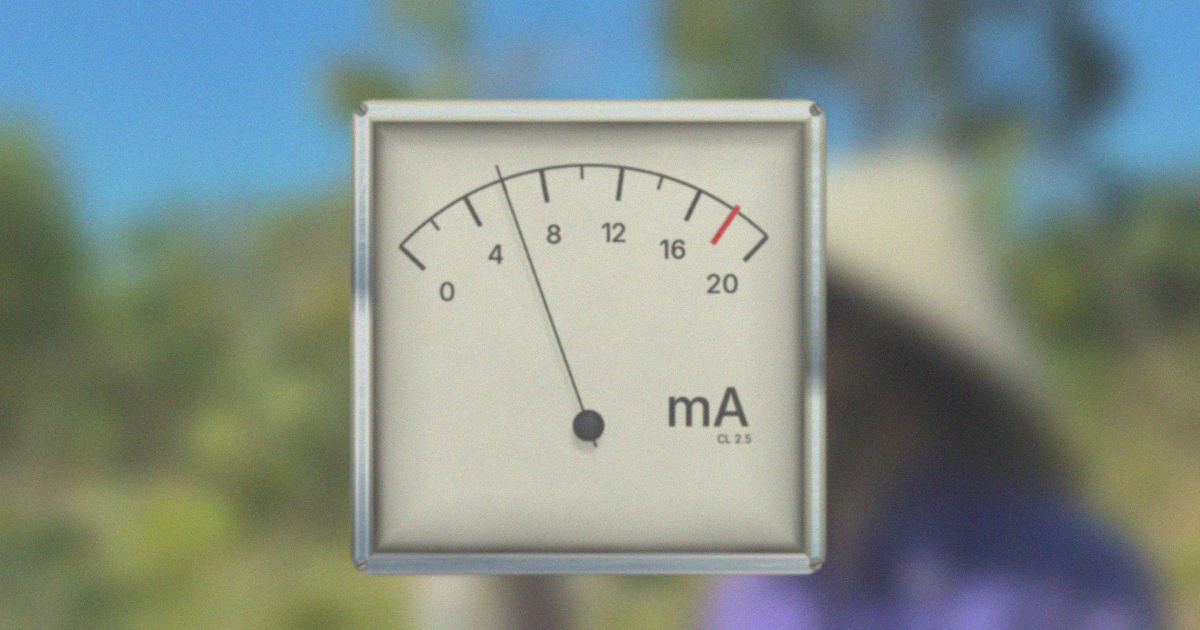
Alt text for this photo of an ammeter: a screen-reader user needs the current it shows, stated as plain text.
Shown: 6 mA
